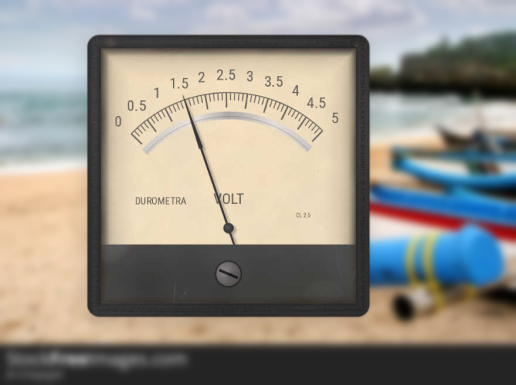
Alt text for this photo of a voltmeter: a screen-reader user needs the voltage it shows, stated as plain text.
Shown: 1.5 V
